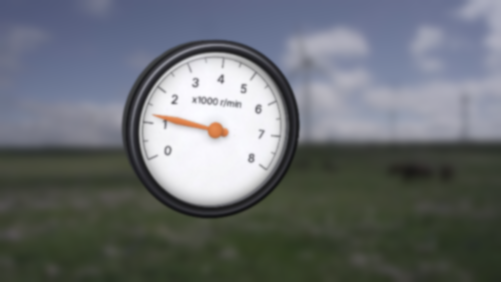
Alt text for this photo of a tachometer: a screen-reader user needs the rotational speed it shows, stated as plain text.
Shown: 1250 rpm
